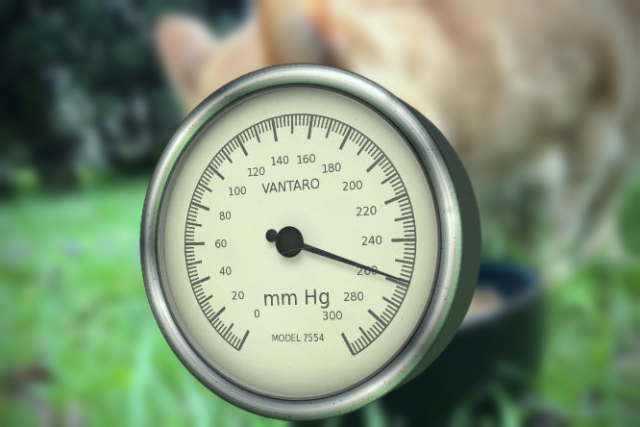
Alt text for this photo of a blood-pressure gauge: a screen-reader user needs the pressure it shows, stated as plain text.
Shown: 258 mmHg
